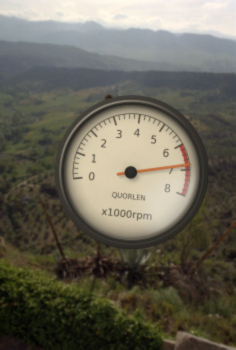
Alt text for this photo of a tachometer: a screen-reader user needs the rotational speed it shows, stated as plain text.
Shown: 6800 rpm
